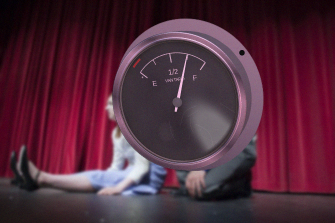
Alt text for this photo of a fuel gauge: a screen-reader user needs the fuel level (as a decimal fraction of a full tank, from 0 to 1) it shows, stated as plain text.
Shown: 0.75
